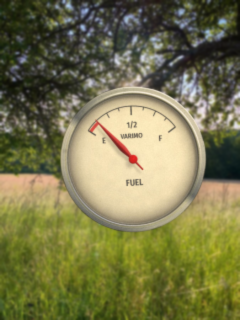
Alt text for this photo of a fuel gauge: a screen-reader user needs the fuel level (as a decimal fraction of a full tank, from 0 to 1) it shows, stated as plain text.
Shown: 0.125
